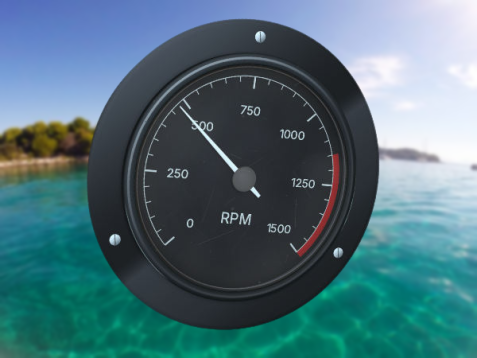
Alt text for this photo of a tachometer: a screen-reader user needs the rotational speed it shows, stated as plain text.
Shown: 475 rpm
